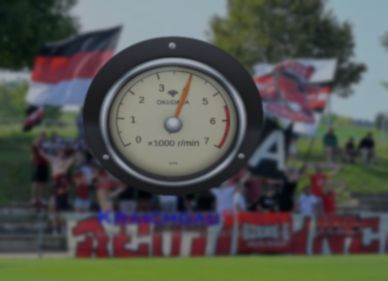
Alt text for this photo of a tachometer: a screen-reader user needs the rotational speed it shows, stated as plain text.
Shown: 4000 rpm
